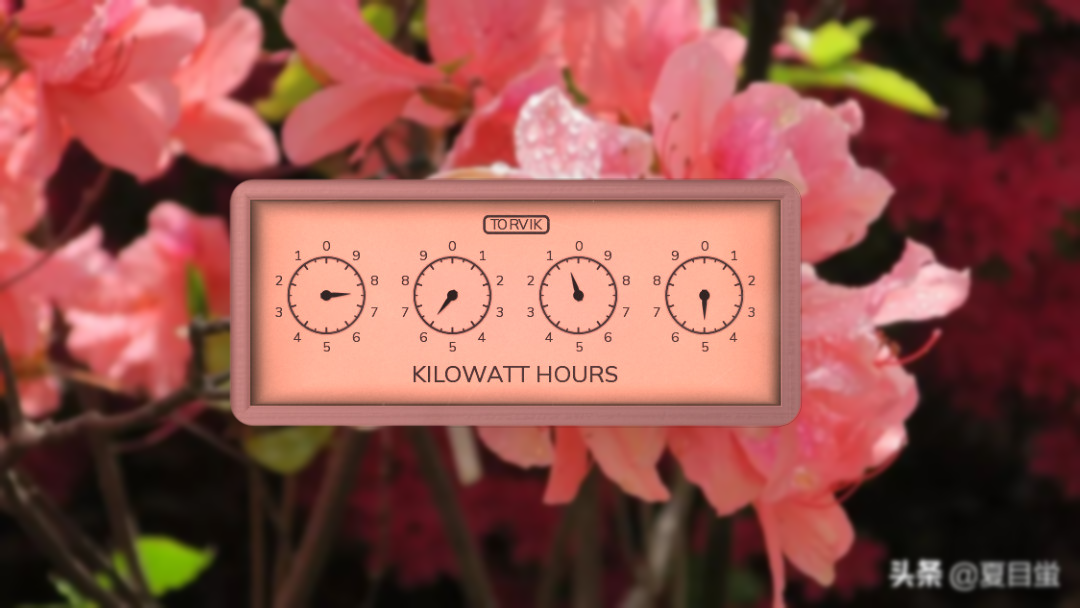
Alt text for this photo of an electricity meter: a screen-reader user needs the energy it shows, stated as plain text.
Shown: 7605 kWh
